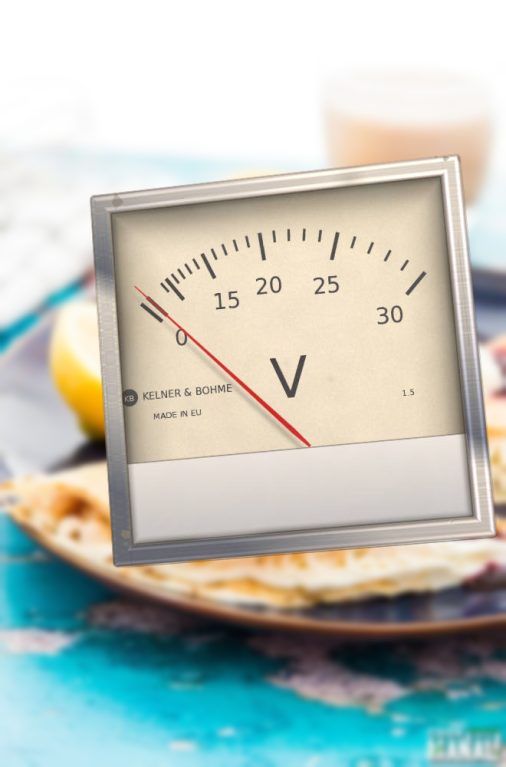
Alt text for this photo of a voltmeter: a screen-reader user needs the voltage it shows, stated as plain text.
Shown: 5 V
